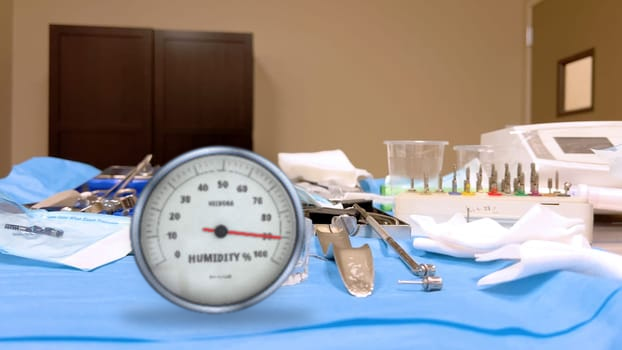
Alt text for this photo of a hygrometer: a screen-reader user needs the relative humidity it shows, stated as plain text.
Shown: 90 %
